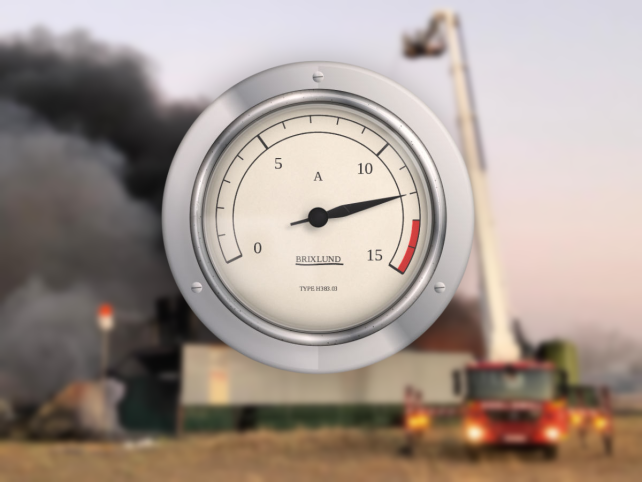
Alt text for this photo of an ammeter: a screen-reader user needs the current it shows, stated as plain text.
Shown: 12 A
